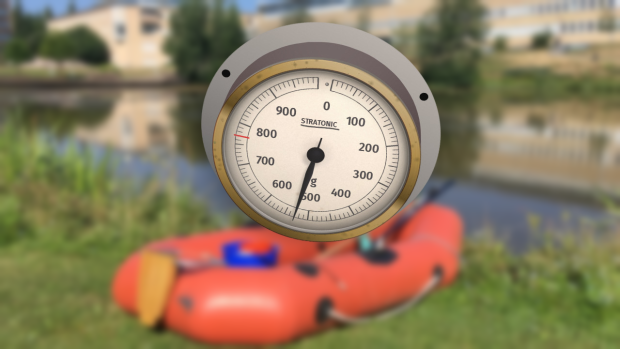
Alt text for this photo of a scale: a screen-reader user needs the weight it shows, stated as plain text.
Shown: 530 g
